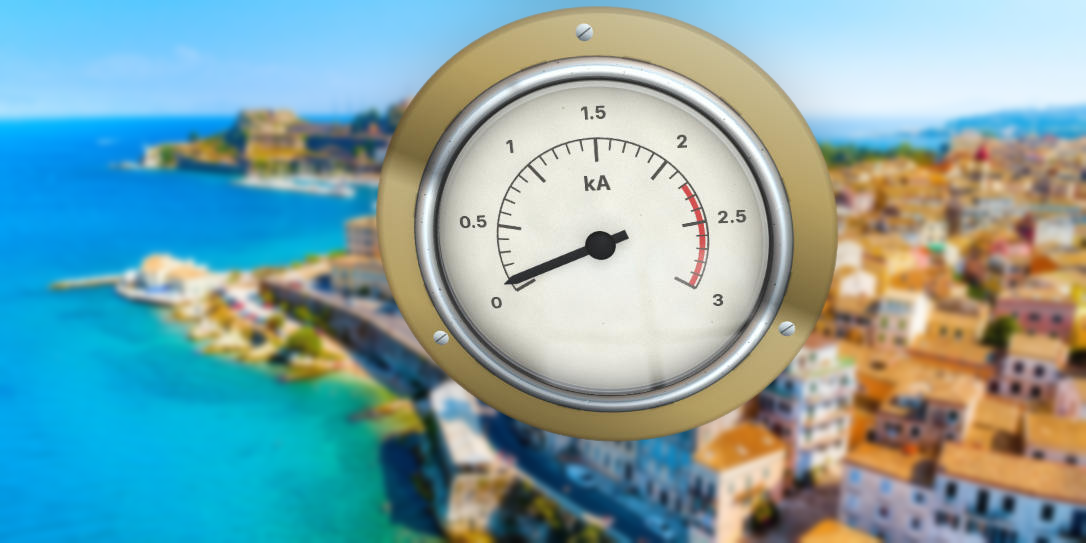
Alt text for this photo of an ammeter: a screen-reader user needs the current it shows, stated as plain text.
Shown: 0.1 kA
